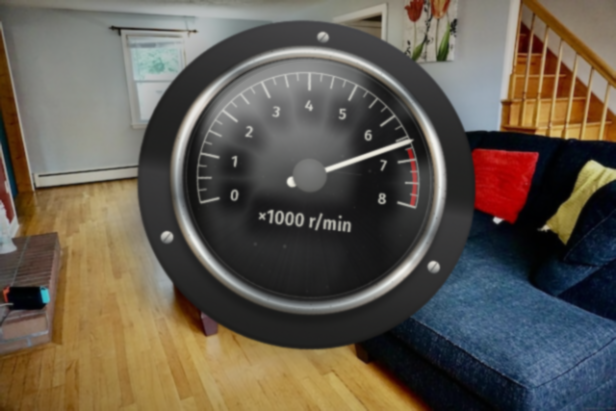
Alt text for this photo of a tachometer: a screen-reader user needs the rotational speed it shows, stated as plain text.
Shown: 6625 rpm
